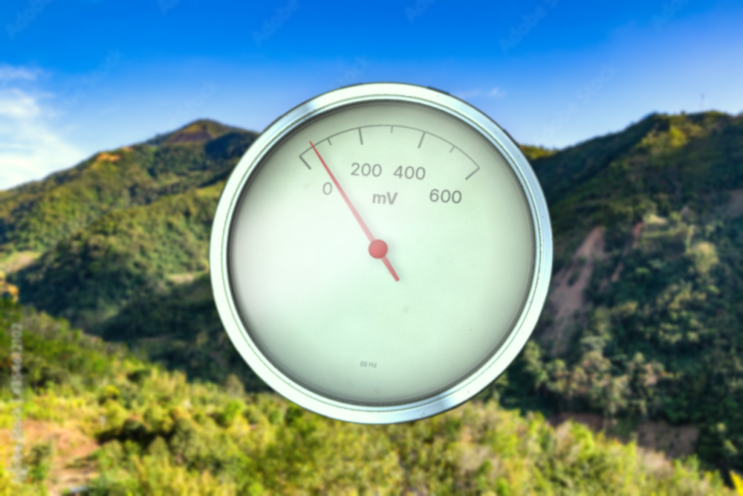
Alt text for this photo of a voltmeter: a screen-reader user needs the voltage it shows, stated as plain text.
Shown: 50 mV
